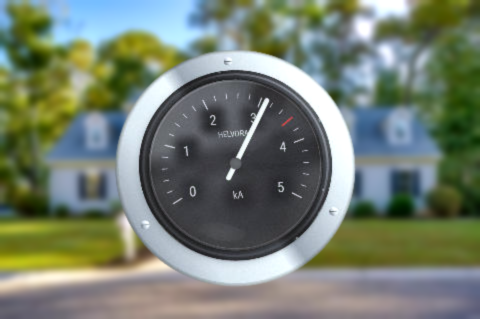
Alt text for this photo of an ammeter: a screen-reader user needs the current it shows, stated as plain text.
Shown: 3.1 kA
